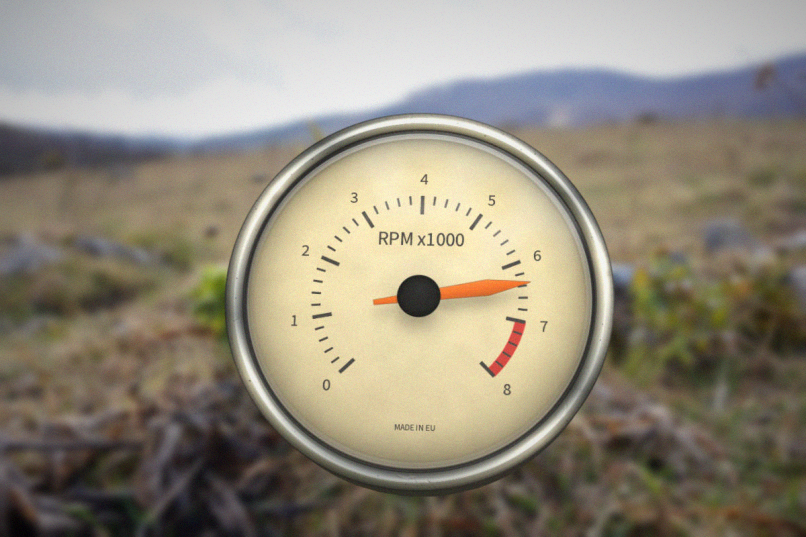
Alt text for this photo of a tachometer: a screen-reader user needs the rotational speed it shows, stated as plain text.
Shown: 6400 rpm
